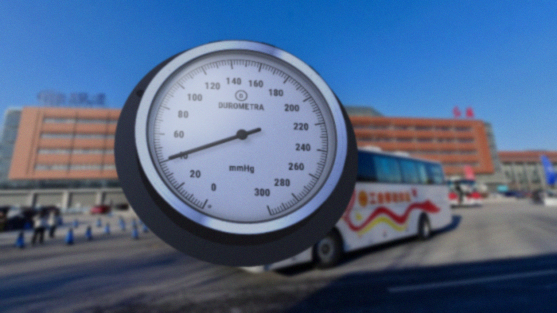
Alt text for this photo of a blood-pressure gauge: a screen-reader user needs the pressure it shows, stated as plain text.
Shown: 40 mmHg
